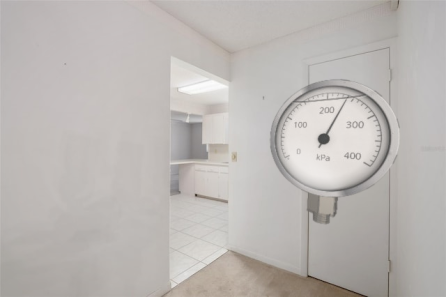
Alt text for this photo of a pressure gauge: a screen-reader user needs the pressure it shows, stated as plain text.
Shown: 240 kPa
